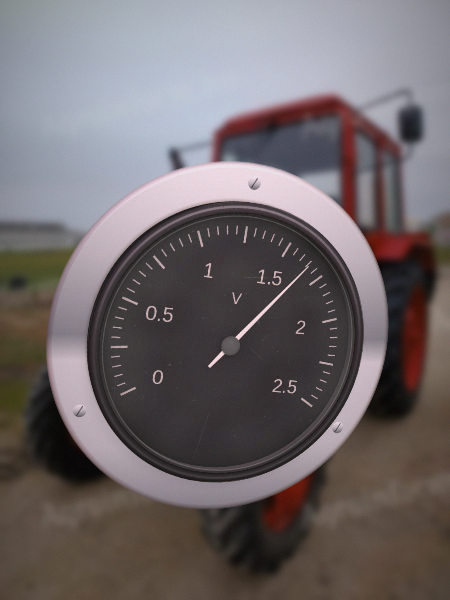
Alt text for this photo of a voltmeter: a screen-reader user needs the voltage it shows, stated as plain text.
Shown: 1.65 V
